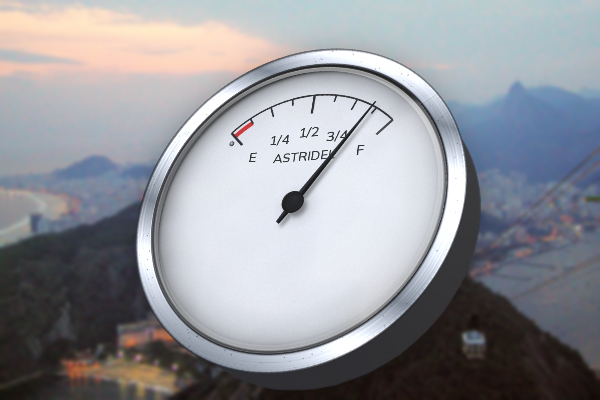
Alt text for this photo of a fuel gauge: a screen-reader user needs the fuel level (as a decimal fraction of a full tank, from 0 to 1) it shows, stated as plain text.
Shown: 0.875
